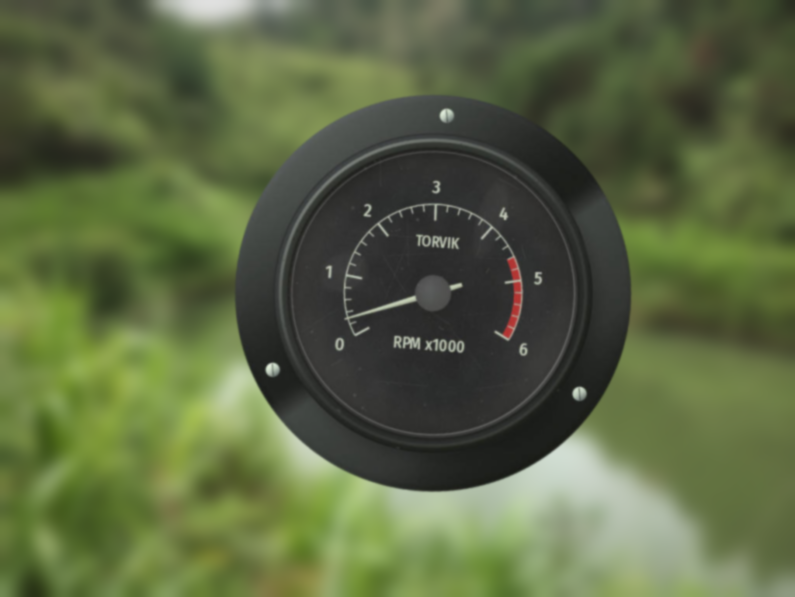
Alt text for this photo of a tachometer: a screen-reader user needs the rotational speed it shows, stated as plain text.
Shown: 300 rpm
